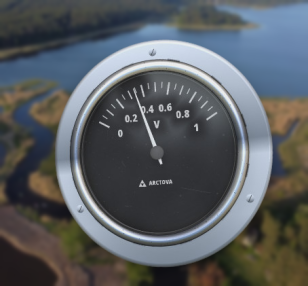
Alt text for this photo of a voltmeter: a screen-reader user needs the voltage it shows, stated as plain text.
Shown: 0.35 V
